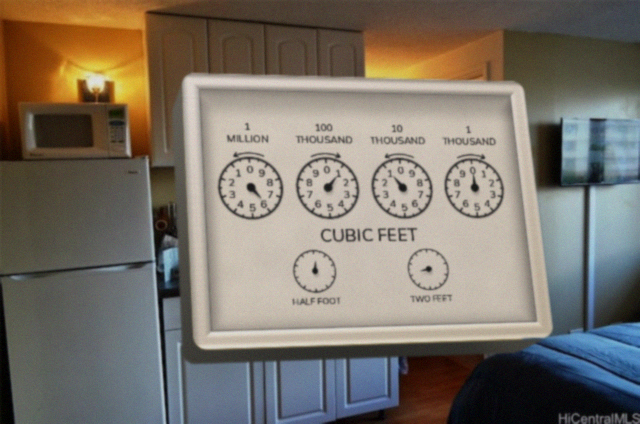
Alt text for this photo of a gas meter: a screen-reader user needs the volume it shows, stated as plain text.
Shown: 611000 ft³
